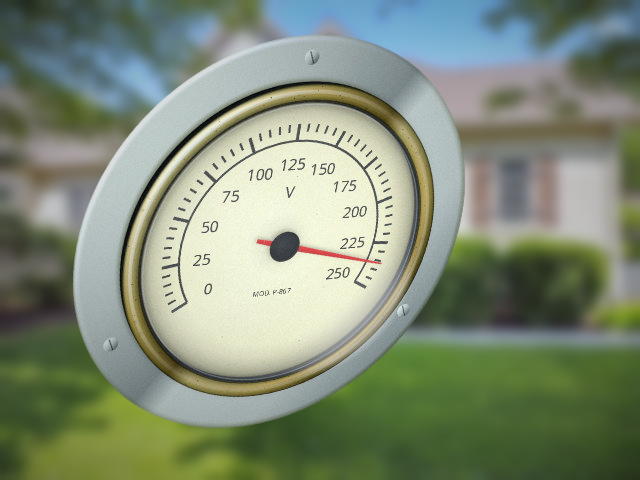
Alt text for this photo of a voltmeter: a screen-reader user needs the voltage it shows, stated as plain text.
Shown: 235 V
